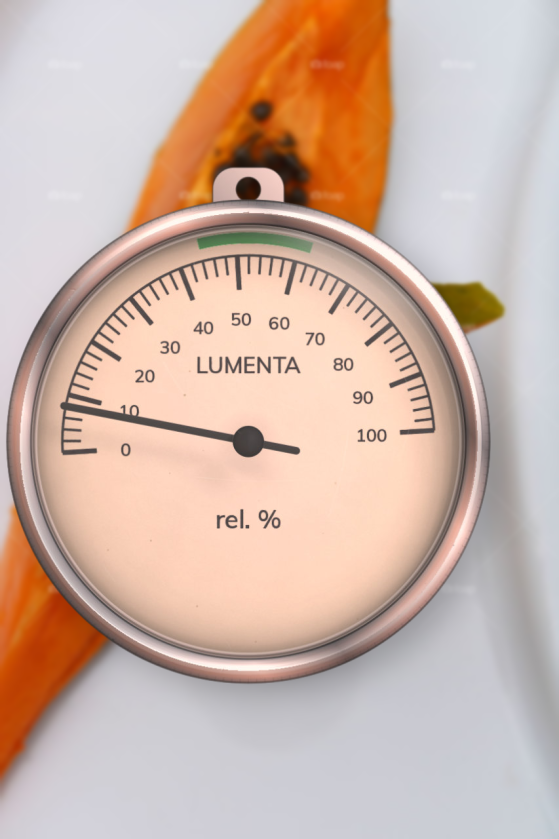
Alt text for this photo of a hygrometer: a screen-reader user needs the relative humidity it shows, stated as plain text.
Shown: 8 %
